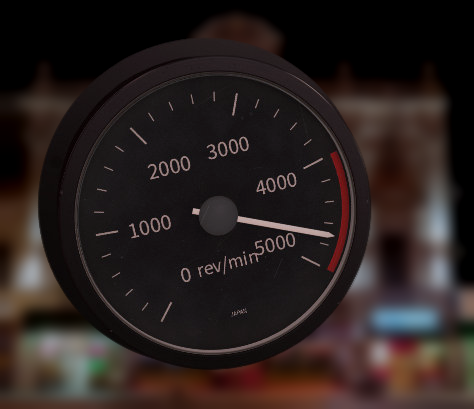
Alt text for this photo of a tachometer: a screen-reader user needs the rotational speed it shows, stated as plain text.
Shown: 4700 rpm
